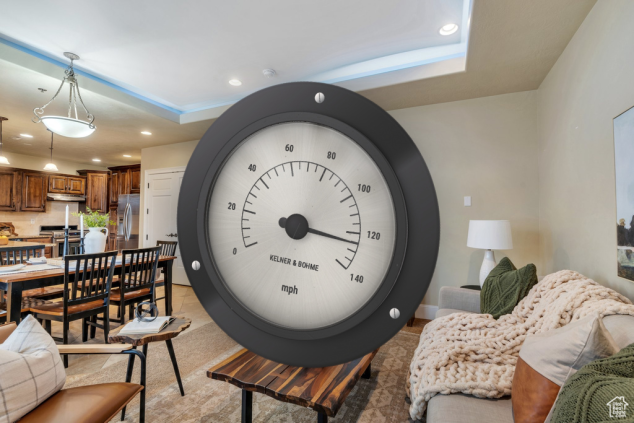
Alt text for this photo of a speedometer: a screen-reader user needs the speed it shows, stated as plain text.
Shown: 125 mph
